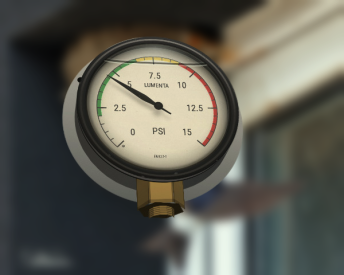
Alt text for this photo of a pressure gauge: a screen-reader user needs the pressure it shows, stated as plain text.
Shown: 4.5 psi
